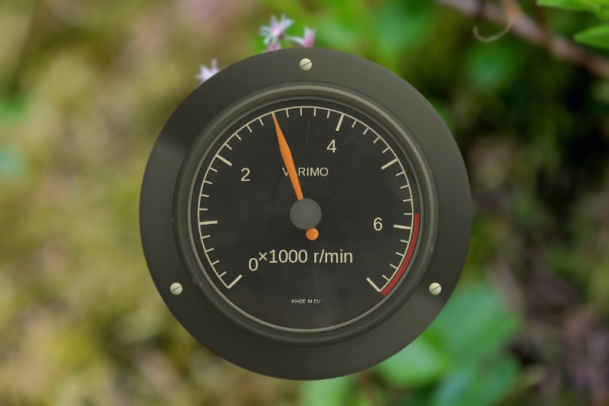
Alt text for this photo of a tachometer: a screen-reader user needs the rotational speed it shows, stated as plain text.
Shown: 3000 rpm
